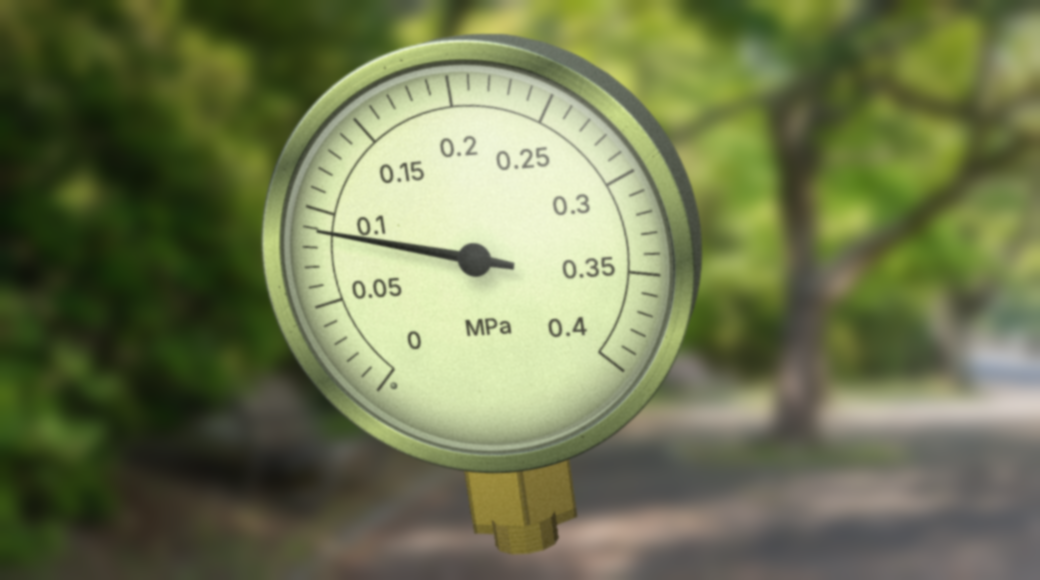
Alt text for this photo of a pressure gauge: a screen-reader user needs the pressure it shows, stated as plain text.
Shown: 0.09 MPa
